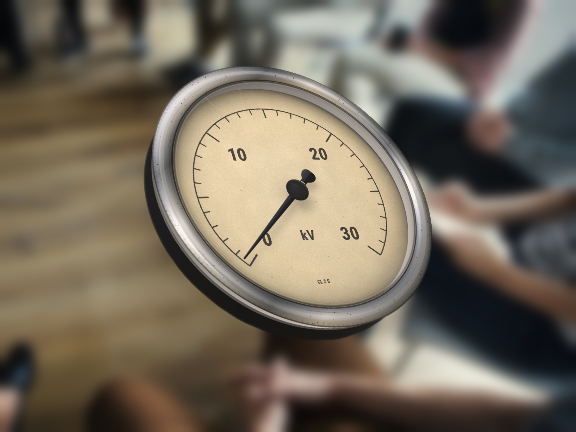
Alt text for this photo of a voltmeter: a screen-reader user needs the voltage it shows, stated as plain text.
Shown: 0.5 kV
